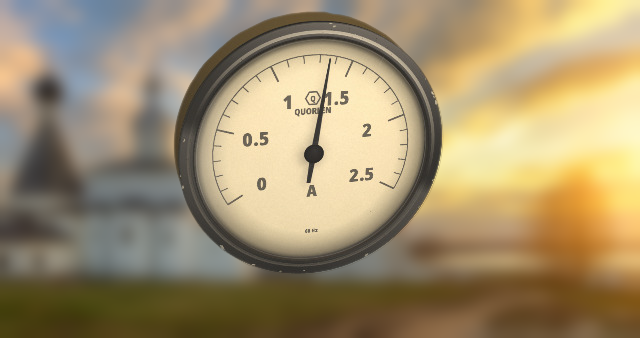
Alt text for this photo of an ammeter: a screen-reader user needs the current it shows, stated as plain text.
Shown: 1.35 A
